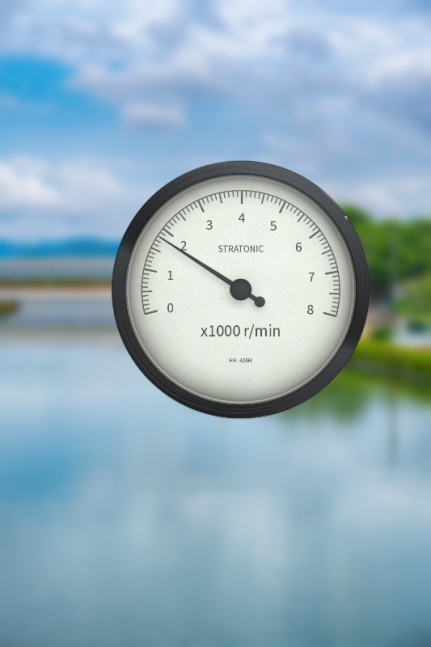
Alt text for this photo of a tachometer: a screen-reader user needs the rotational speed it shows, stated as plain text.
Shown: 1800 rpm
